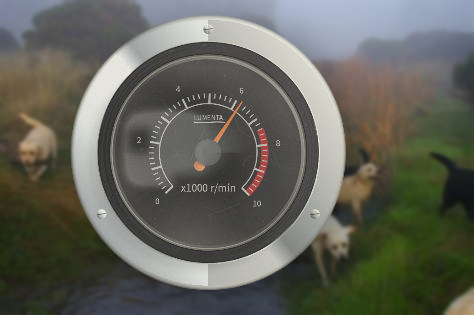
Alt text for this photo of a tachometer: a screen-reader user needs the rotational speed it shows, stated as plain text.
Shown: 6200 rpm
